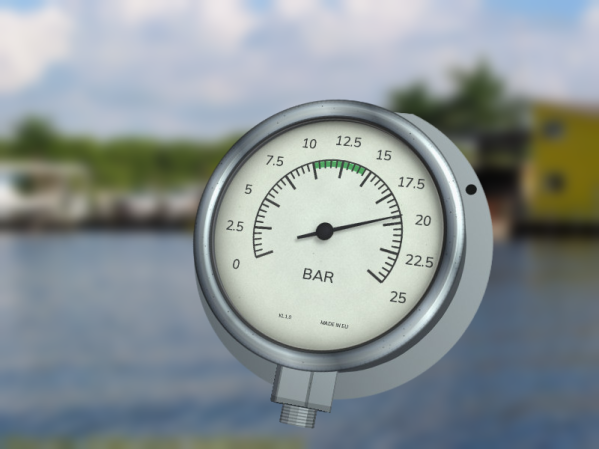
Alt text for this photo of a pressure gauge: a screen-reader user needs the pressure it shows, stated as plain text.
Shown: 19.5 bar
